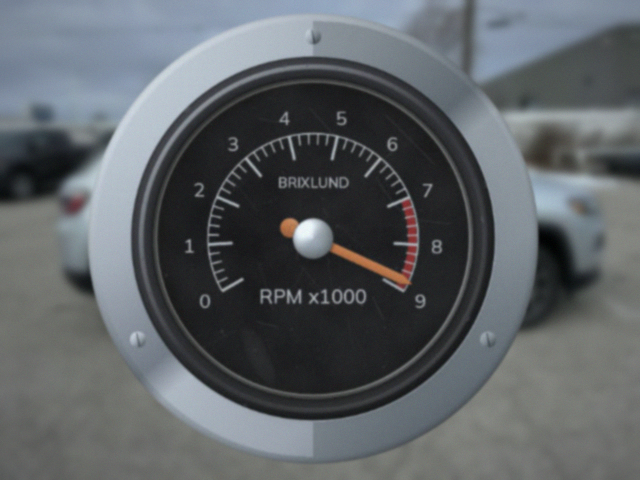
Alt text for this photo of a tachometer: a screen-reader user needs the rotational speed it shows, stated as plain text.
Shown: 8800 rpm
